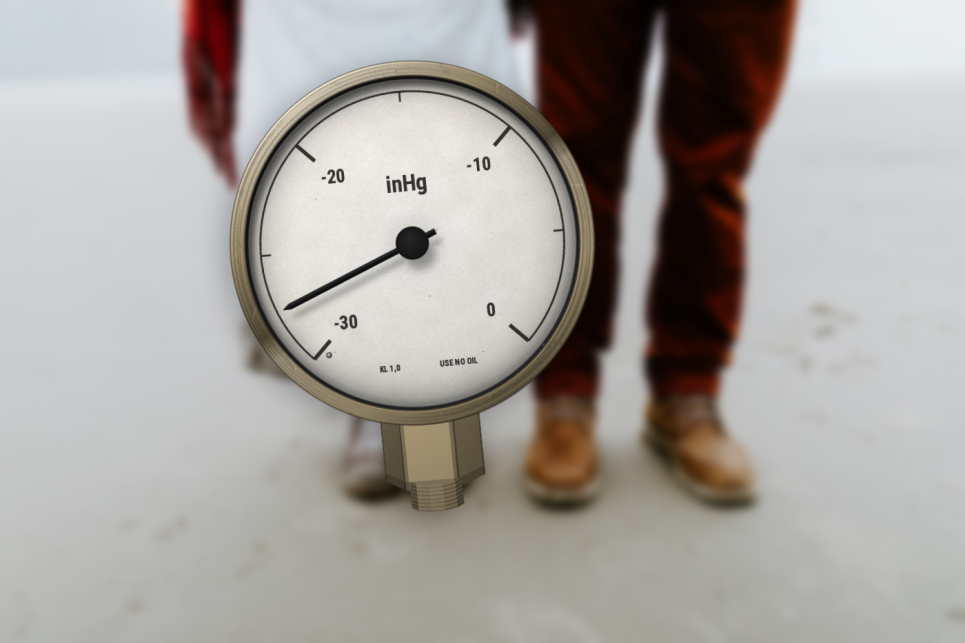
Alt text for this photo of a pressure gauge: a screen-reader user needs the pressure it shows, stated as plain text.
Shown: -27.5 inHg
